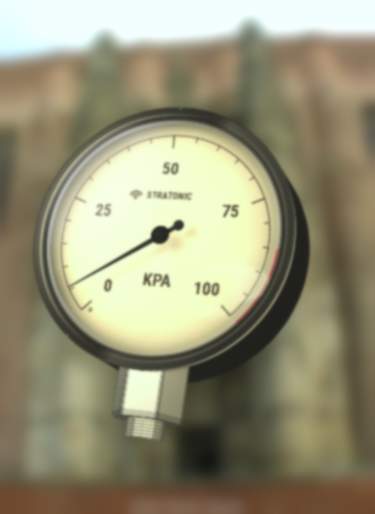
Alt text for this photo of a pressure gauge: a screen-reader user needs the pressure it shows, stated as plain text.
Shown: 5 kPa
